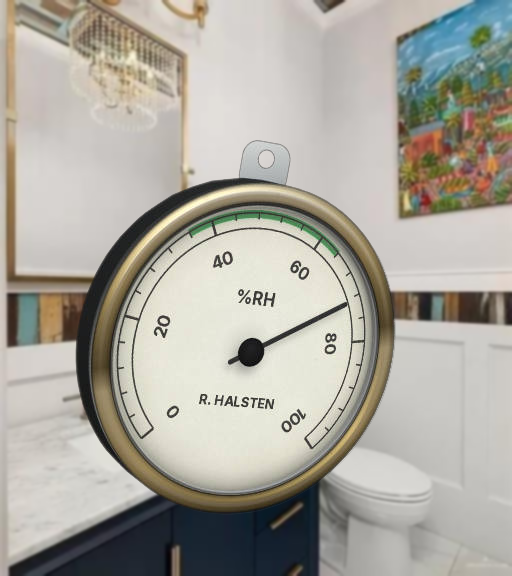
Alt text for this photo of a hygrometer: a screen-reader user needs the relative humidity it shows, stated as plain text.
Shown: 72 %
